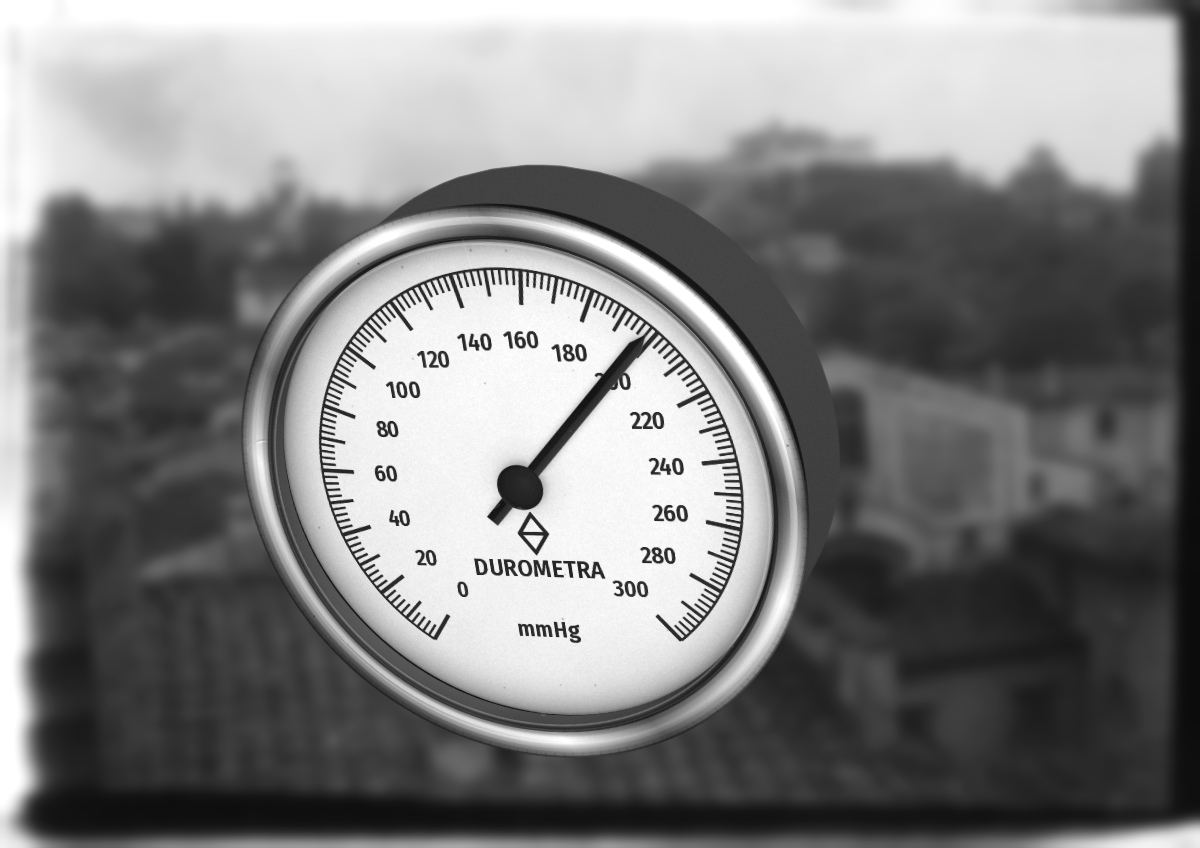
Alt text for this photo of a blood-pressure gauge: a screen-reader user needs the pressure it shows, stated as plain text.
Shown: 198 mmHg
